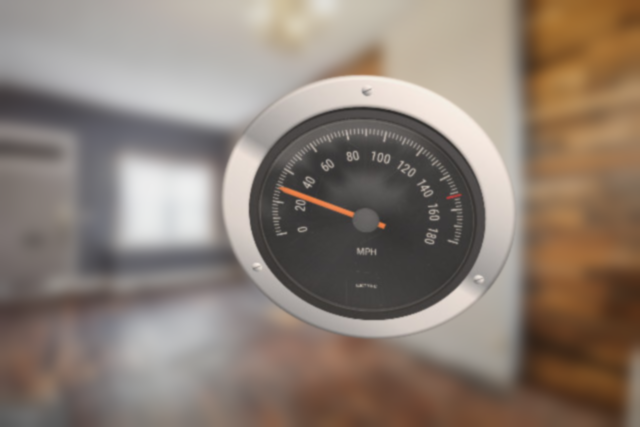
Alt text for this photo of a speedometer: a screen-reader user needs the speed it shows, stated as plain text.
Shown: 30 mph
